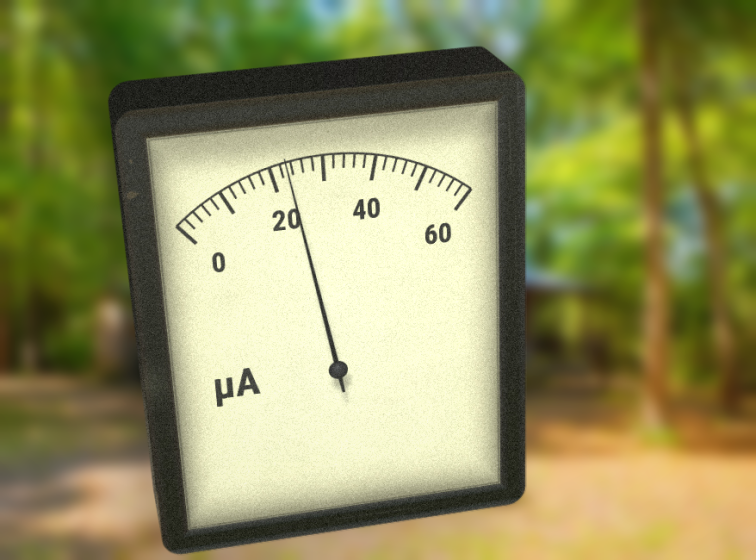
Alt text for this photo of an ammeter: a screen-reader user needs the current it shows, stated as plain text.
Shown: 23 µA
